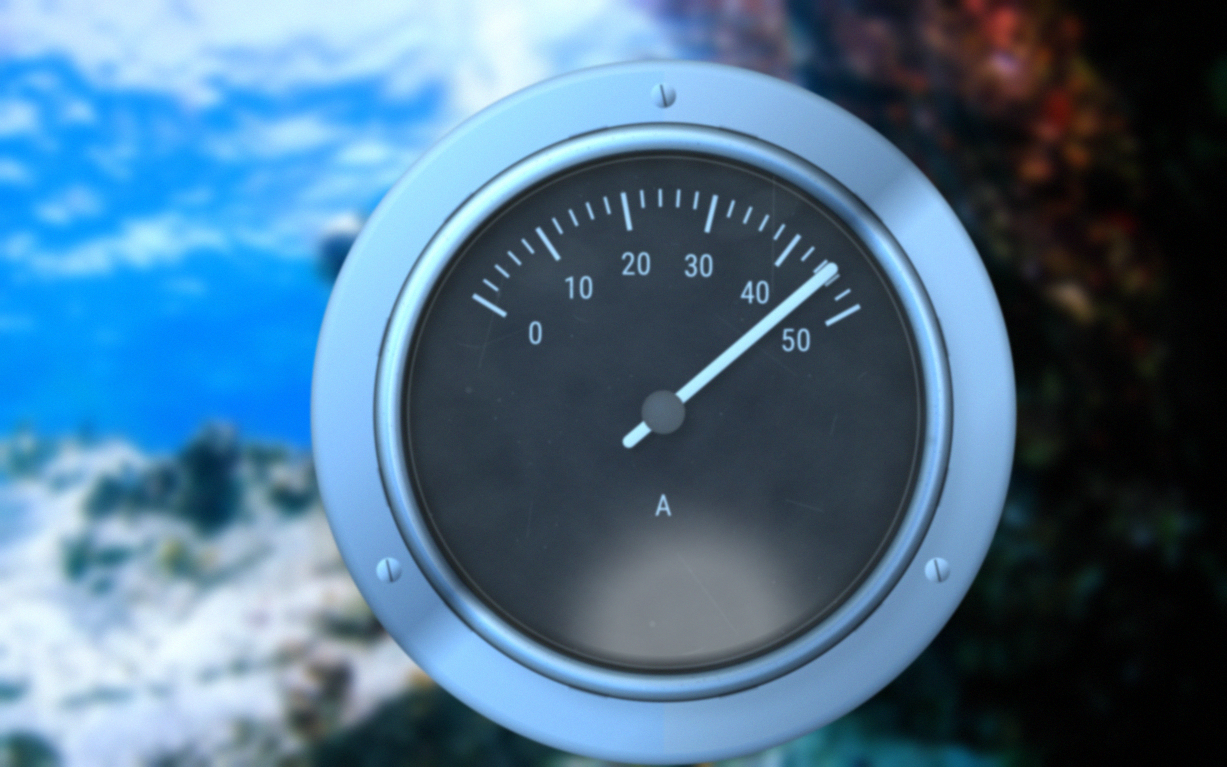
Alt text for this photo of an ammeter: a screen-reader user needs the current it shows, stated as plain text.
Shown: 45 A
